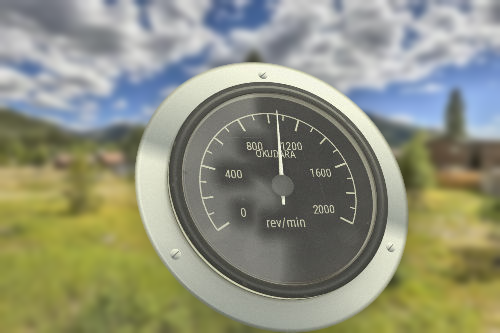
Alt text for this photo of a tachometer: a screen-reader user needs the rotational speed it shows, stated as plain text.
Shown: 1050 rpm
